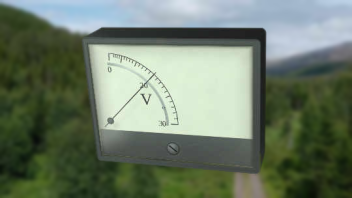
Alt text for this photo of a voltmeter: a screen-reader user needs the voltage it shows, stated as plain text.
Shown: 20 V
